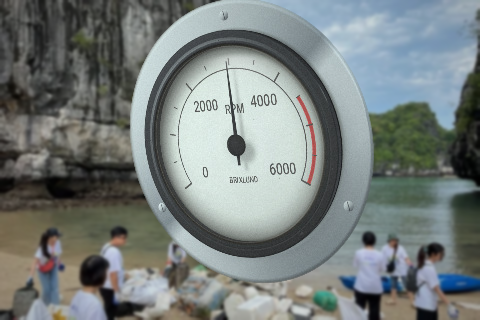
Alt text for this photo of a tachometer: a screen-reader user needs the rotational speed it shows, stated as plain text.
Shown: 3000 rpm
